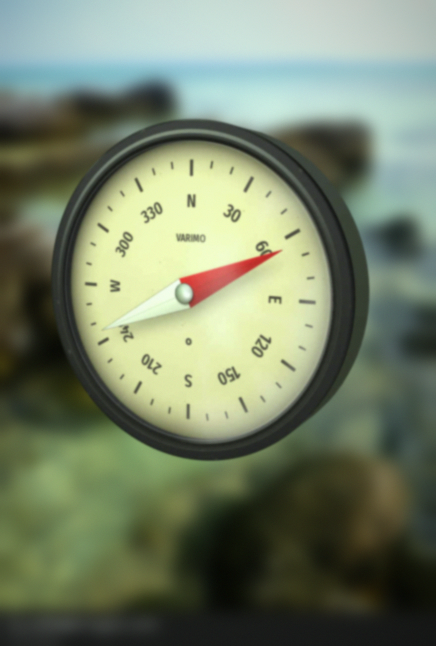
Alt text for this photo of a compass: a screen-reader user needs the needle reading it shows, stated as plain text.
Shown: 65 °
